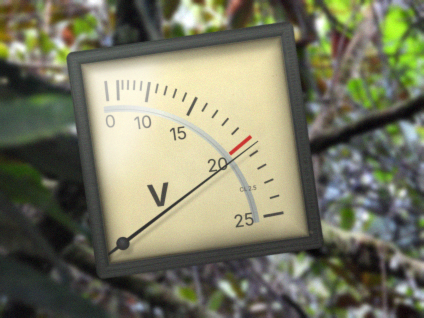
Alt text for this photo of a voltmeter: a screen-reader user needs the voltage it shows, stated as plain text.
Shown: 20.5 V
